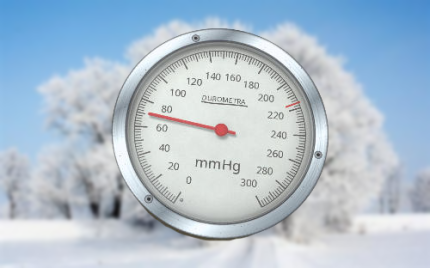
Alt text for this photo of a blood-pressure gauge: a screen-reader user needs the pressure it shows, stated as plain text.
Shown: 70 mmHg
